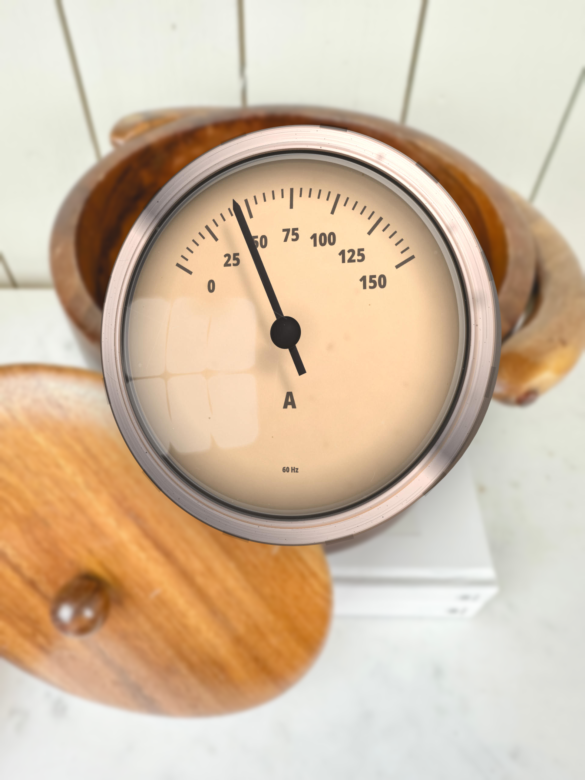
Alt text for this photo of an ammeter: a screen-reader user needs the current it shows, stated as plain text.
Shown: 45 A
